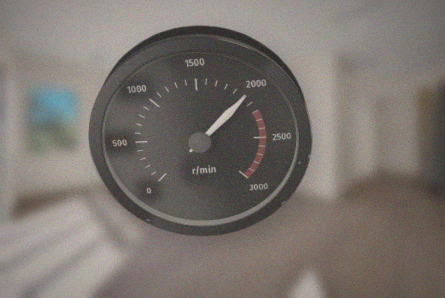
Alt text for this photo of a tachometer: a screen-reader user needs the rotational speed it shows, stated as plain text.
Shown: 2000 rpm
